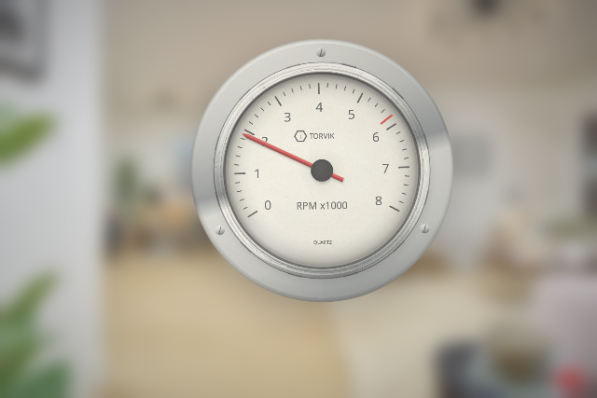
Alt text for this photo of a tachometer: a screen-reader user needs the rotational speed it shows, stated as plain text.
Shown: 1900 rpm
